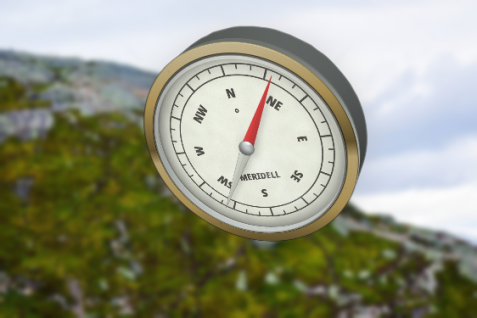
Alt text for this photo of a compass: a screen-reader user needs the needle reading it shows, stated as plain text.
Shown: 35 °
